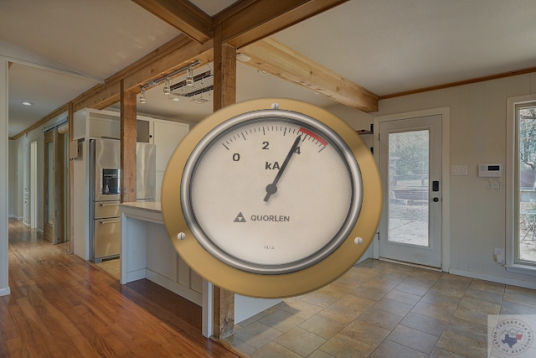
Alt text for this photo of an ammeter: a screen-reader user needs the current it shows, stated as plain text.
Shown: 3.8 kA
